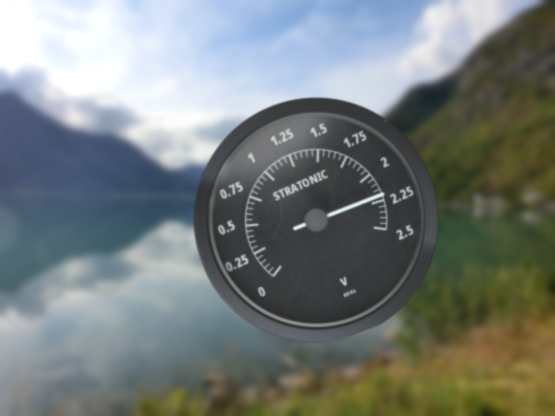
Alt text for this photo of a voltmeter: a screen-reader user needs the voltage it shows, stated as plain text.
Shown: 2.2 V
